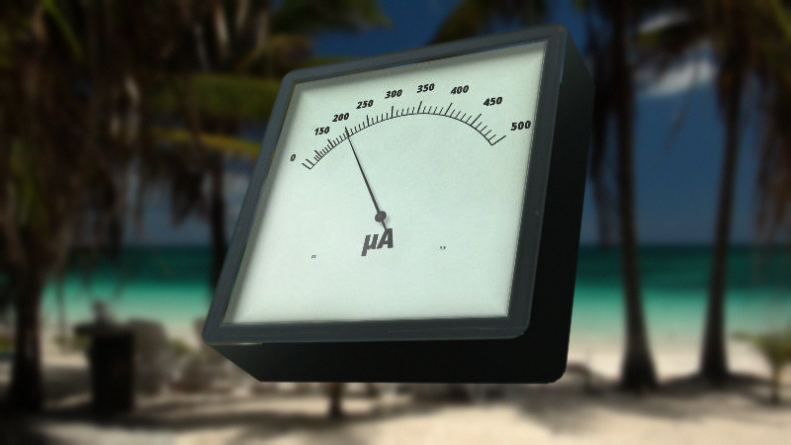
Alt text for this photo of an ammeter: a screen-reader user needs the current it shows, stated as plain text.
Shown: 200 µA
